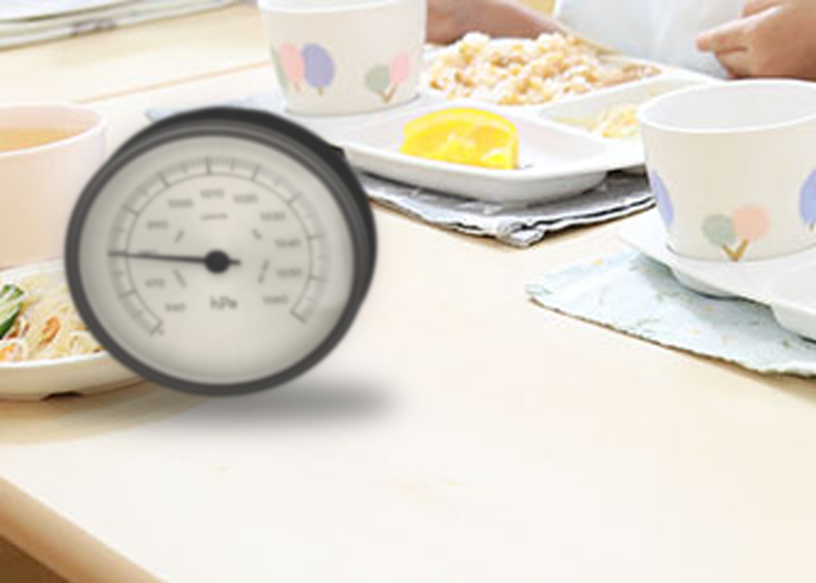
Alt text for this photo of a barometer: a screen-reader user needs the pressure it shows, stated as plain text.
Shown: 980 hPa
